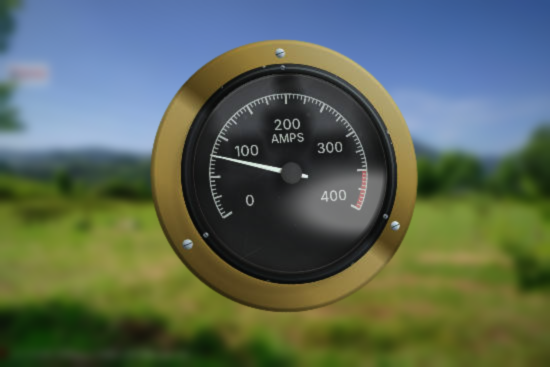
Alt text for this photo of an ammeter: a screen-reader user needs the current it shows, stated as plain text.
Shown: 75 A
